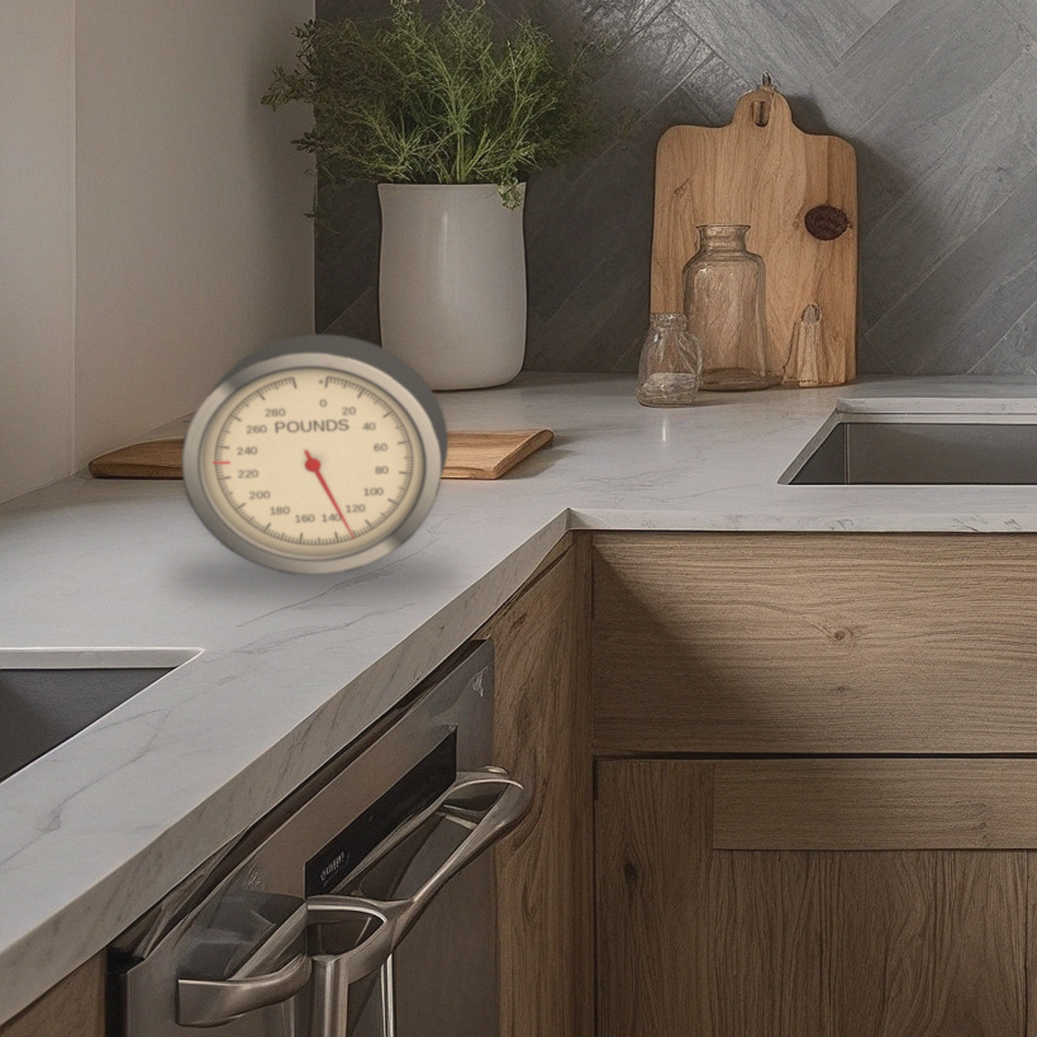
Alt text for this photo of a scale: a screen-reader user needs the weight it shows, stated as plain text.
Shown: 130 lb
